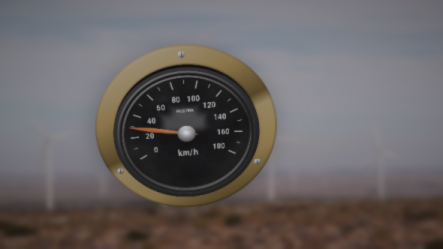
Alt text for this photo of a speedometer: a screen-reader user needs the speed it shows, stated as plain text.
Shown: 30 km/h
